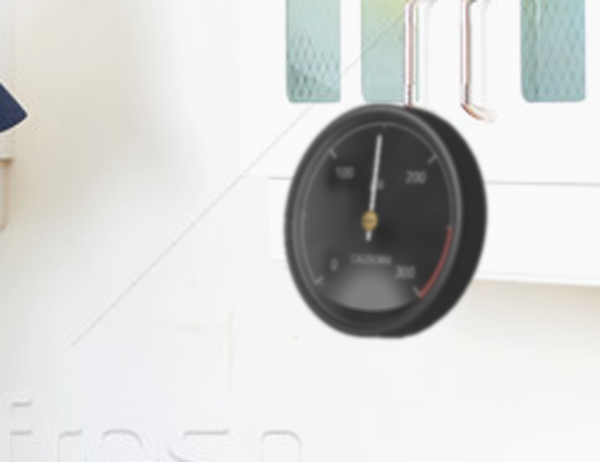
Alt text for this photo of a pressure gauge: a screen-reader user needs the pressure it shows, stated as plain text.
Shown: 150 psi
